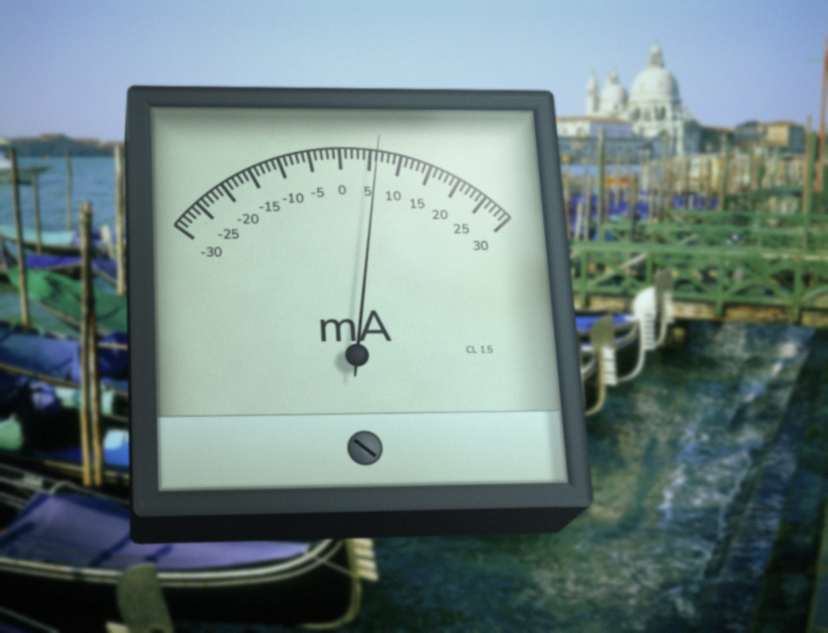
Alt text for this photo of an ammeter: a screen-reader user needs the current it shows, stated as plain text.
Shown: 6 mA
